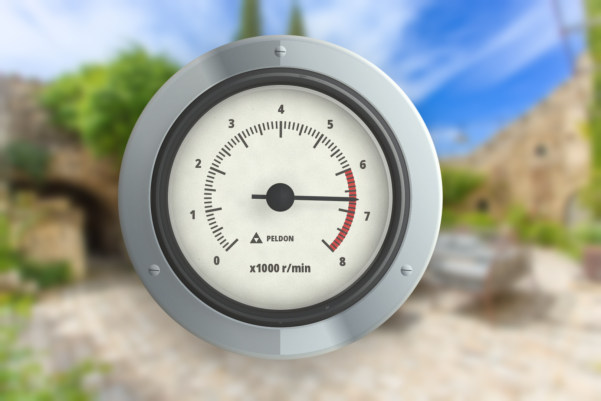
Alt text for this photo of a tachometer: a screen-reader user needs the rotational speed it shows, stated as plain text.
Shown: 6700 rpm
